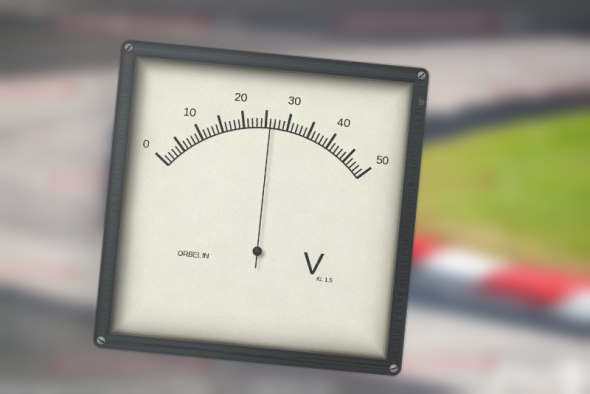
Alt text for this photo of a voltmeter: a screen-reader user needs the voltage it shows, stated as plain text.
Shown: 26 V
